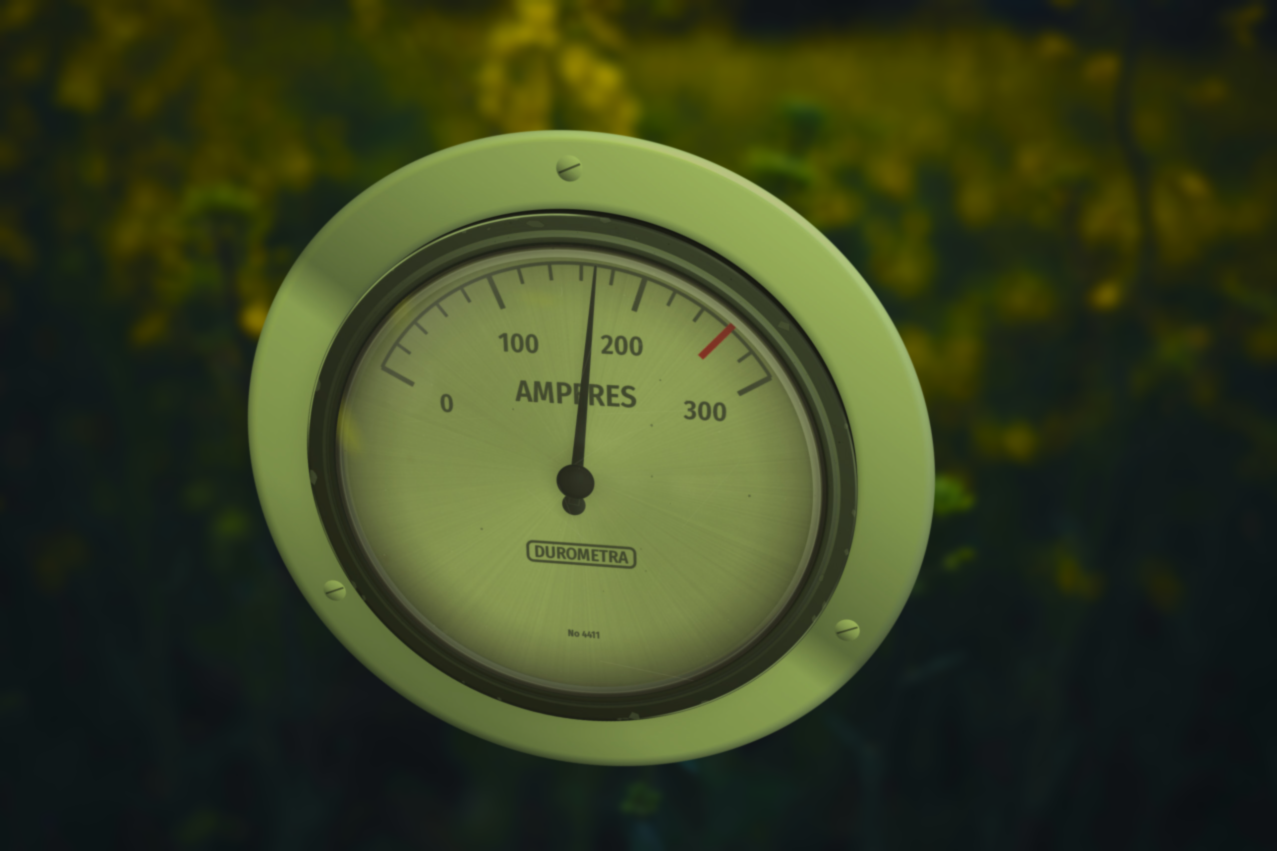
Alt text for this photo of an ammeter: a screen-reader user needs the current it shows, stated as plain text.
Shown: 170 A
